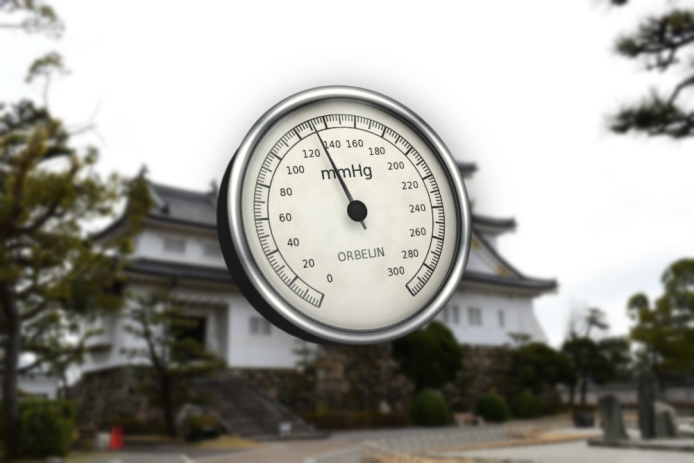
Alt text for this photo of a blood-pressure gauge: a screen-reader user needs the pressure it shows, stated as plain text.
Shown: 130 mmHg
